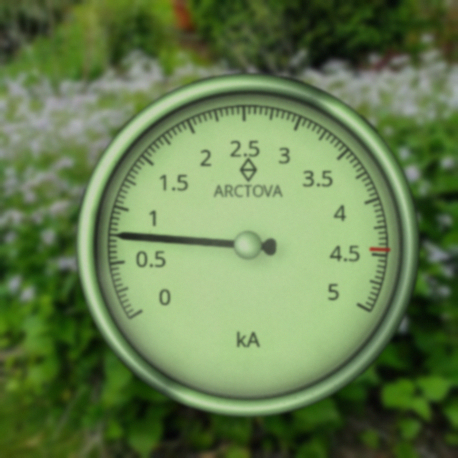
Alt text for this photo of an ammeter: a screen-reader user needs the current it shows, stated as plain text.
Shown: 0.75 kA
